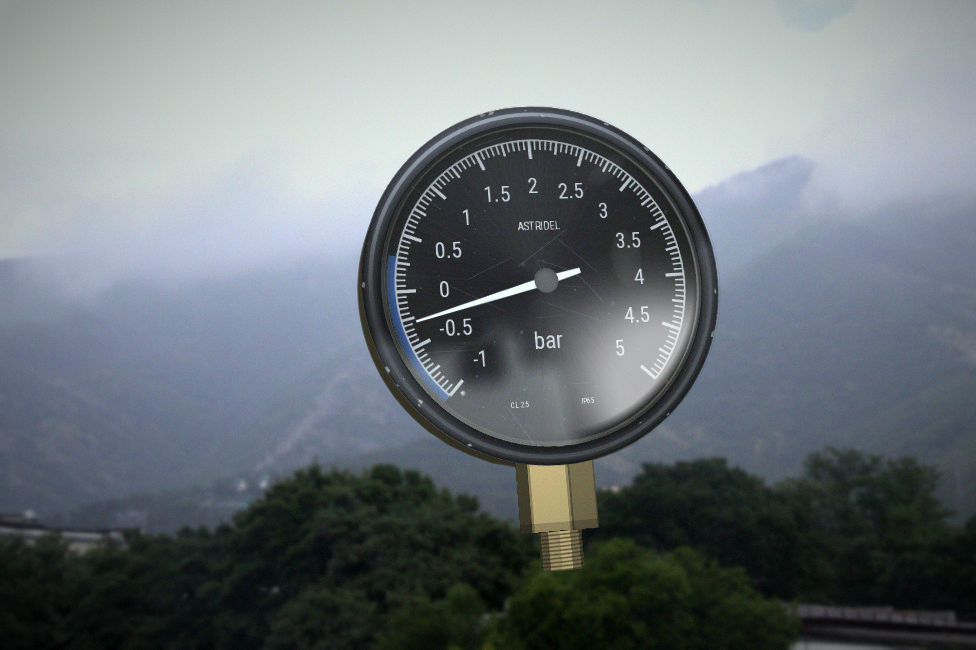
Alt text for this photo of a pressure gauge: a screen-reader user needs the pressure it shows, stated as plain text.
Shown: -0.3 bar
